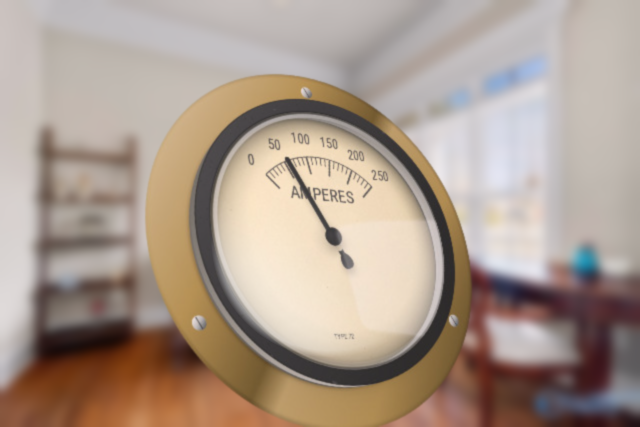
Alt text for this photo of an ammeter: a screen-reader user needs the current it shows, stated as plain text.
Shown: 50 A
